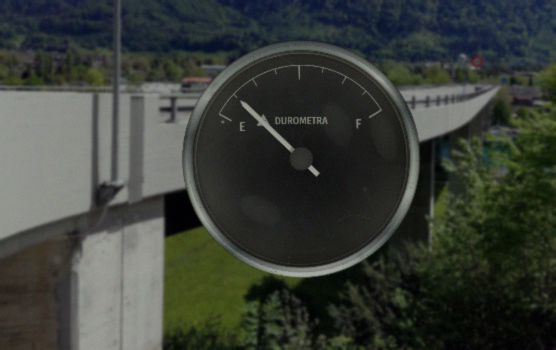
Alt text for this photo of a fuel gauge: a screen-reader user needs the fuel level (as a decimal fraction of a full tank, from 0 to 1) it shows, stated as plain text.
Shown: 0.125
